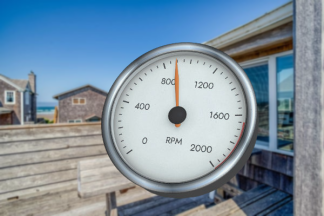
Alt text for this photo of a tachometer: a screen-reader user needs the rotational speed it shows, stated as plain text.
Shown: 900 rpm
